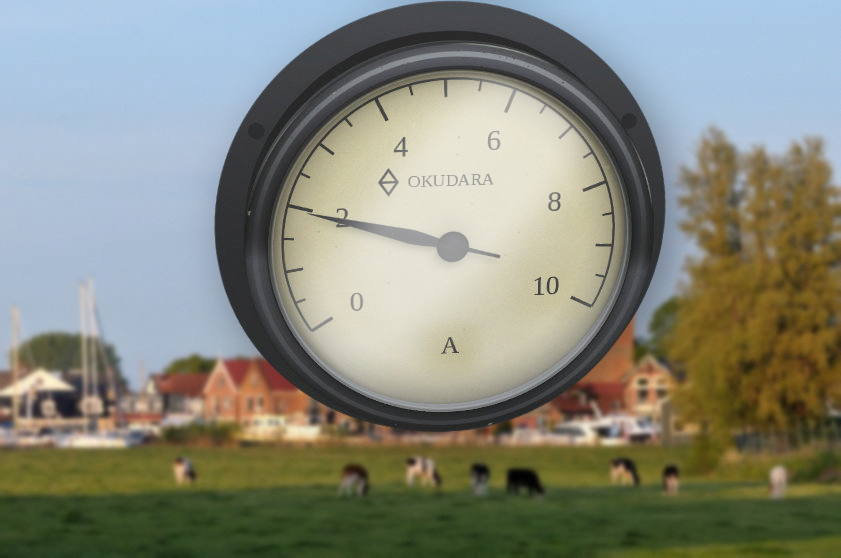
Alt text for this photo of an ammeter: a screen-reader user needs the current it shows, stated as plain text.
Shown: 2 A
